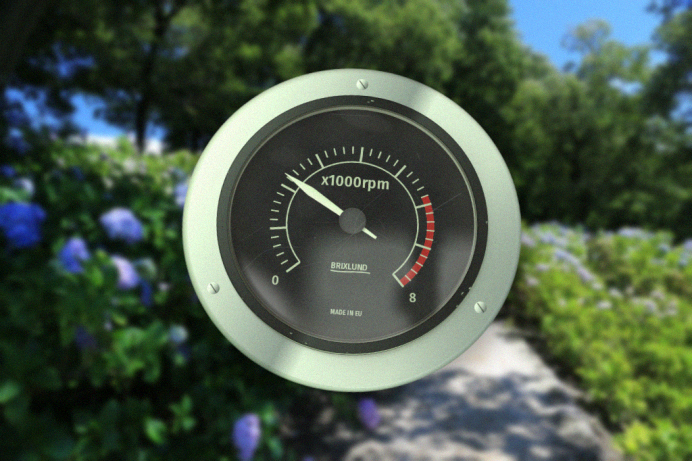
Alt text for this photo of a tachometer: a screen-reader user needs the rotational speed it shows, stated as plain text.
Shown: 2200 rpm
